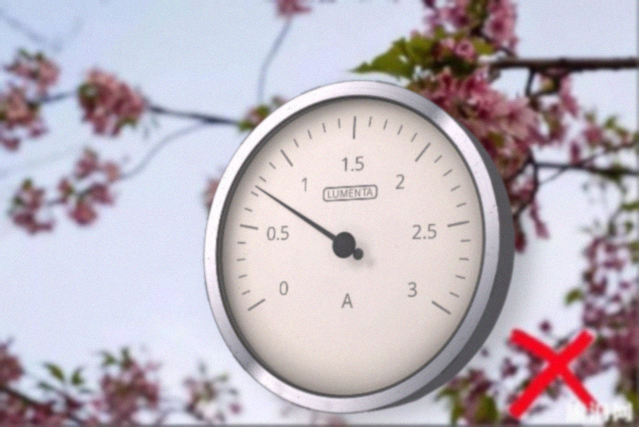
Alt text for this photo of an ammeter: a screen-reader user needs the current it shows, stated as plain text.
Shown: 0.75 A
